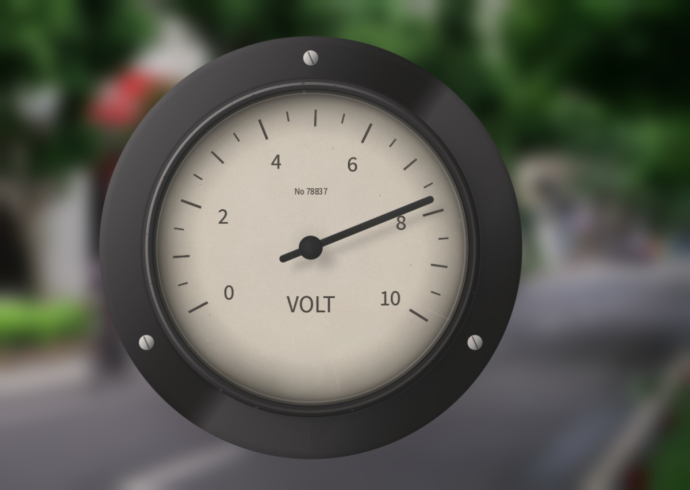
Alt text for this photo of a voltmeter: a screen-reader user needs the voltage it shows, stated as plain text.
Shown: 7.75 V
